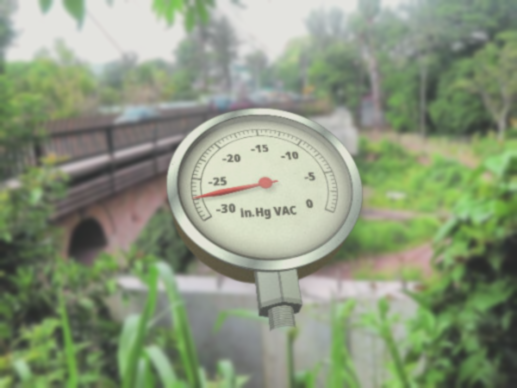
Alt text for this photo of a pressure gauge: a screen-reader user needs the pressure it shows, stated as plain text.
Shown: -27.5 inHg
